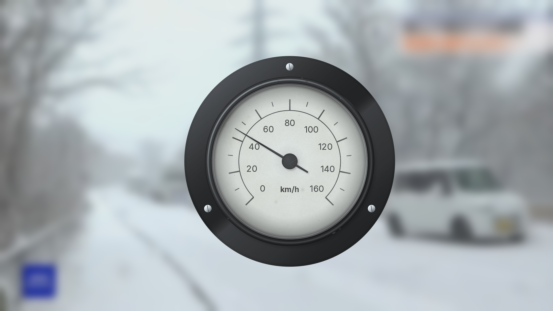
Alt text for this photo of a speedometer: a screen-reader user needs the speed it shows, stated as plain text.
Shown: 45 km/h
